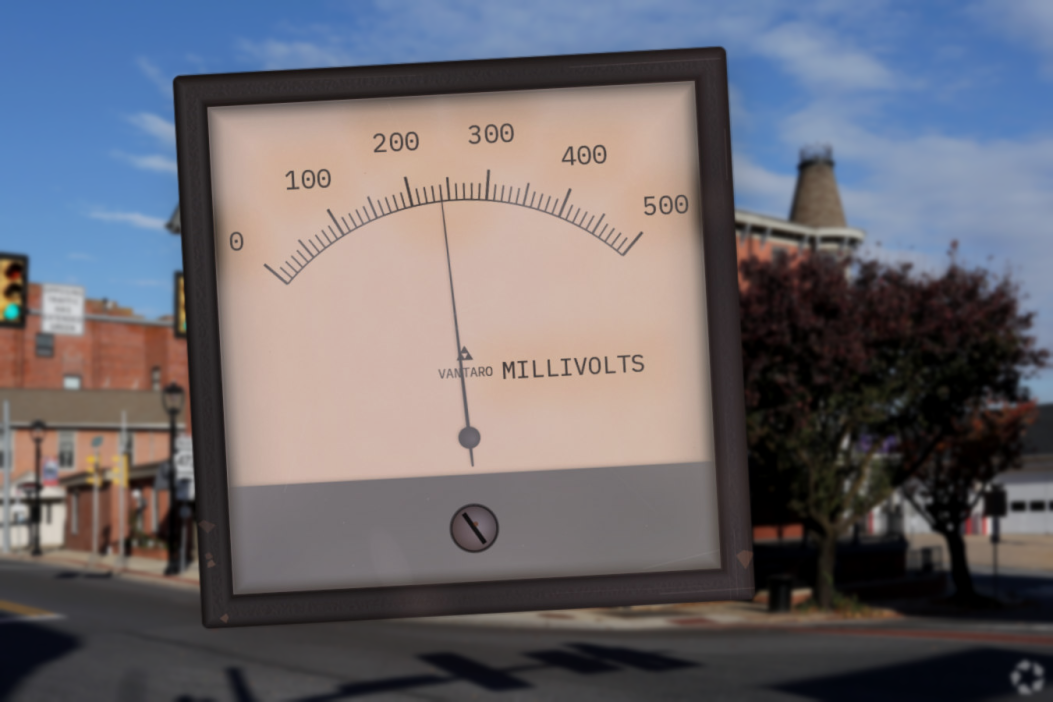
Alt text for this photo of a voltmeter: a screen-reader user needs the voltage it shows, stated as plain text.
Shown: 240 mV
